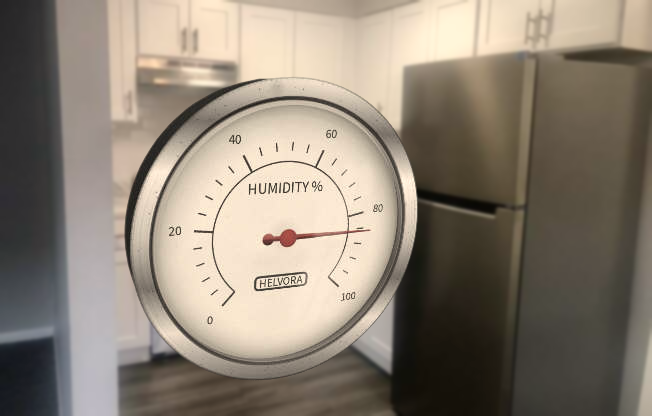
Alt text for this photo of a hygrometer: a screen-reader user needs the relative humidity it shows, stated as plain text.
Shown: 84 %
